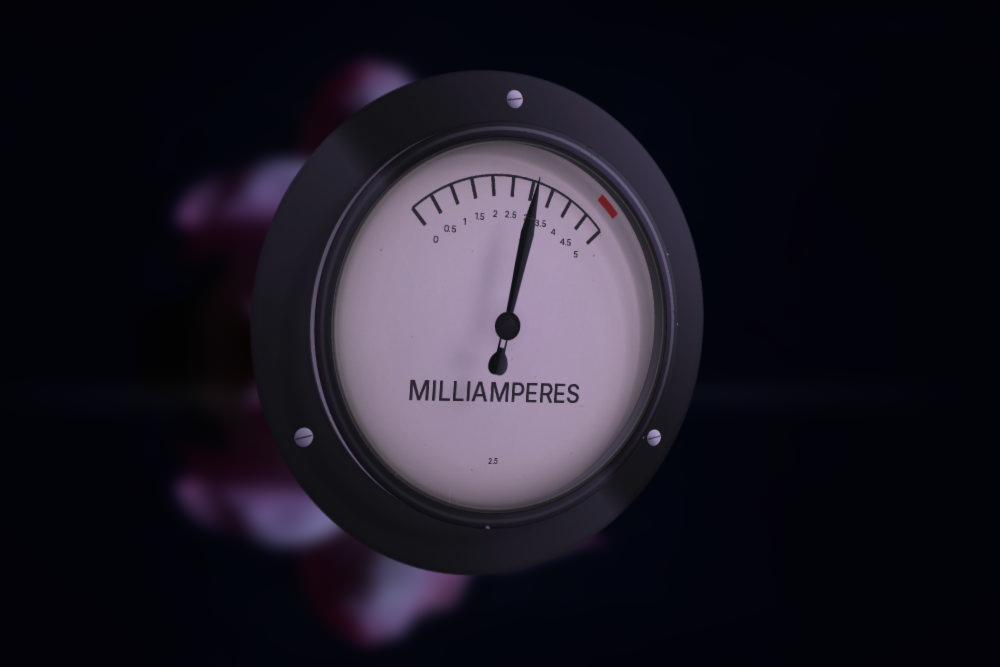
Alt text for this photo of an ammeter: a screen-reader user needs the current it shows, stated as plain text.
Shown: 3 mA
